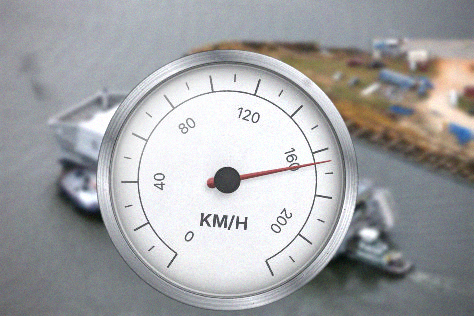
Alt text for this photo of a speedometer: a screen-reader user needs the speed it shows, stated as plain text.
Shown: 165 km/h
